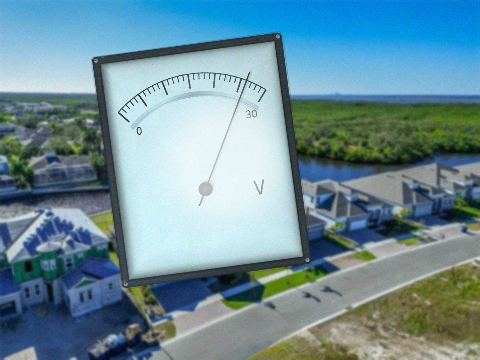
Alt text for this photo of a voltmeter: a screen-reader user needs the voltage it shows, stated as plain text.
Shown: 26 V
